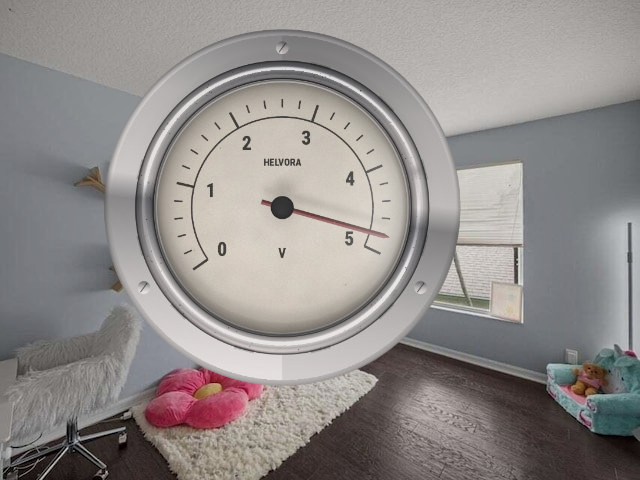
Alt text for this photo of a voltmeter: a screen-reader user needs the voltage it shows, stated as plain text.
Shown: 4.8 V
